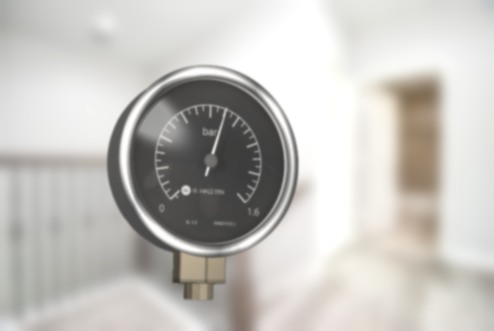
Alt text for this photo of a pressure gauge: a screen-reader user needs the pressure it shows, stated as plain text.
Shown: 0.9 bar
